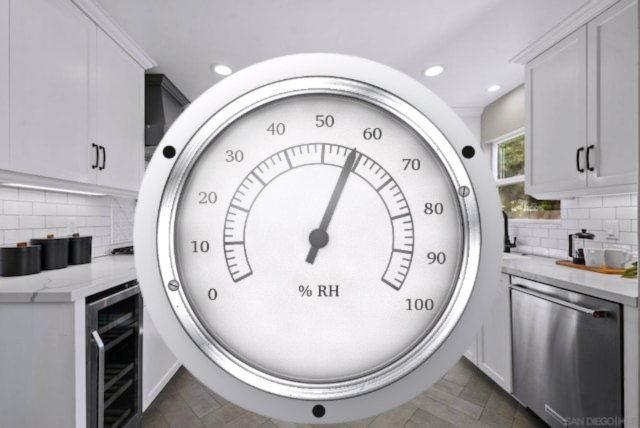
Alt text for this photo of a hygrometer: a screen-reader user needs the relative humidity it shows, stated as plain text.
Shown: 58 %
